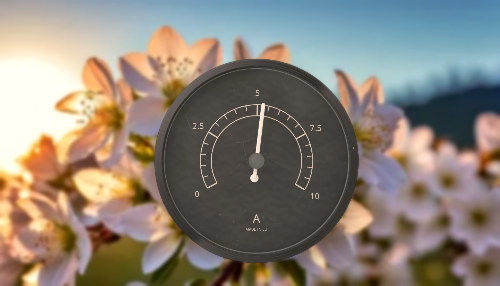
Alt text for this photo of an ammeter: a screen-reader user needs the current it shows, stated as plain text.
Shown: 5.25 A
